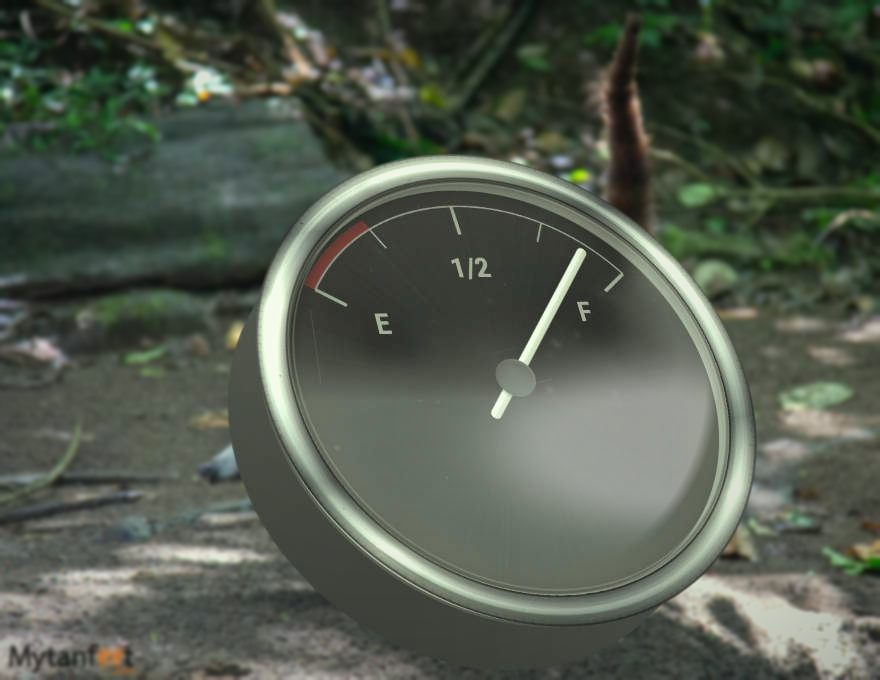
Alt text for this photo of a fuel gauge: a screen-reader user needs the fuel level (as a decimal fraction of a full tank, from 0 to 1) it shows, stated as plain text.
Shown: 0.875
